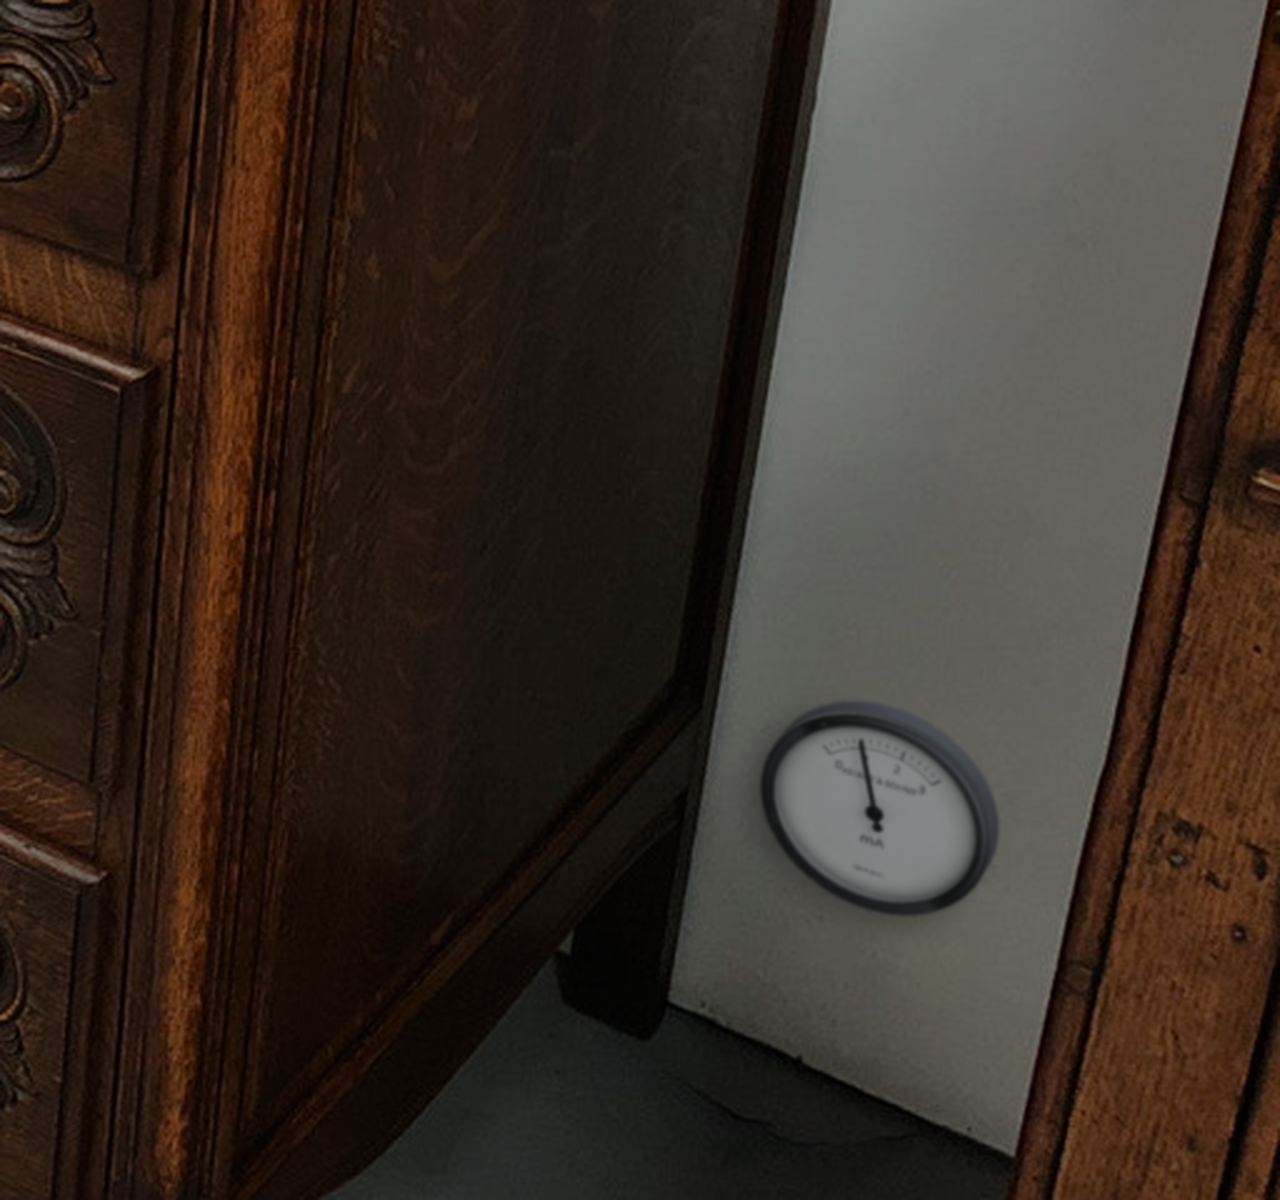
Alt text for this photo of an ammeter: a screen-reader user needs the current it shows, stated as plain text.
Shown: 1 mA
